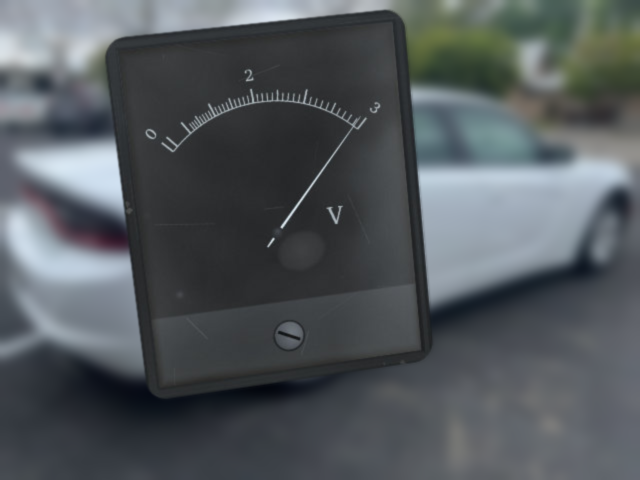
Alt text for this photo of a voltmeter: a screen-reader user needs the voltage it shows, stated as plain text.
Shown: 2.95 V
